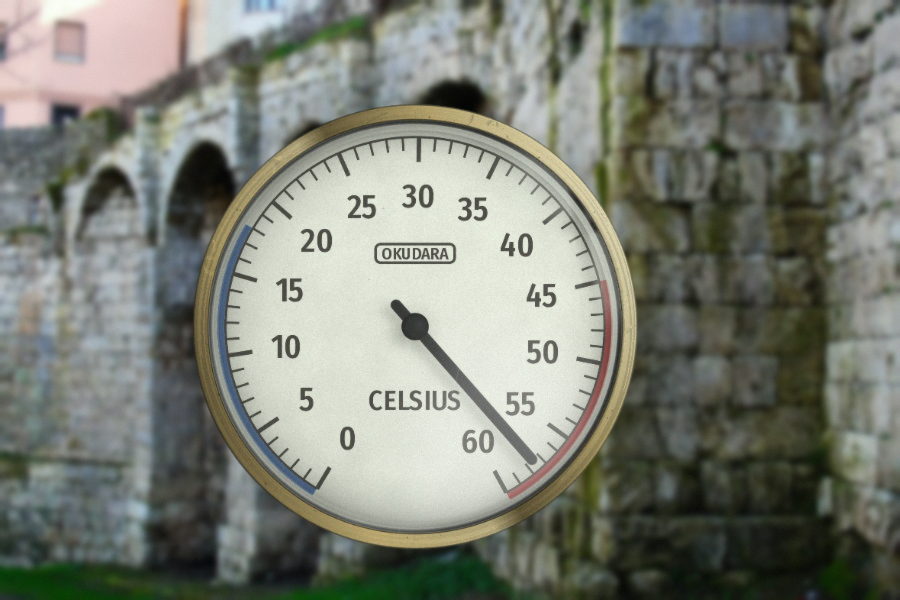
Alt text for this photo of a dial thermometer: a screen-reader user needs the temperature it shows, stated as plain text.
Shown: 57.5 °C
